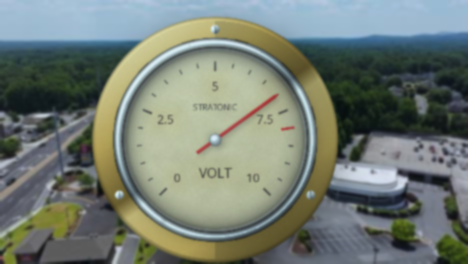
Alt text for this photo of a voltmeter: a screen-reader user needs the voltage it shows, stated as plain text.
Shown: 7 V
